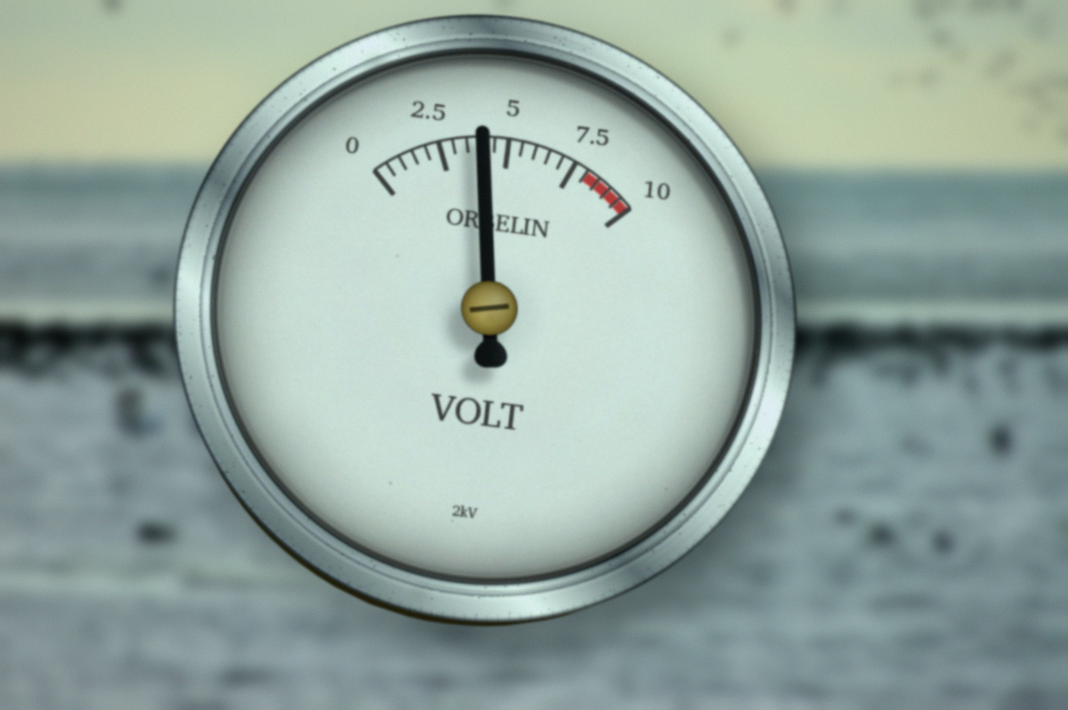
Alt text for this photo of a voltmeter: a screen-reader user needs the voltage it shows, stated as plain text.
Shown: 4 V
